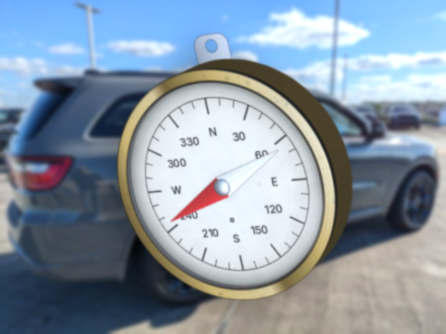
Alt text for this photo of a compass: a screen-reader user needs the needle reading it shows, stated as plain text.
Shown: 245 °
